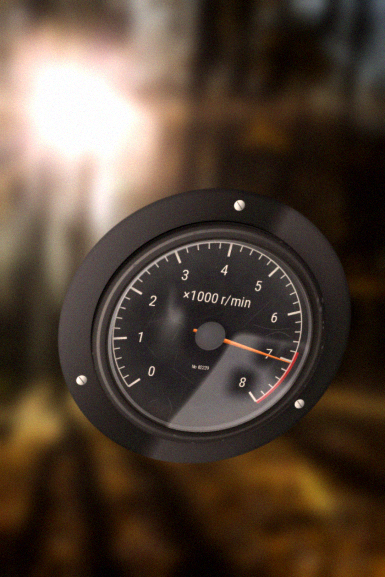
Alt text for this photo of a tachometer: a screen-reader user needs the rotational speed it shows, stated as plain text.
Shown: 7000 rpm
